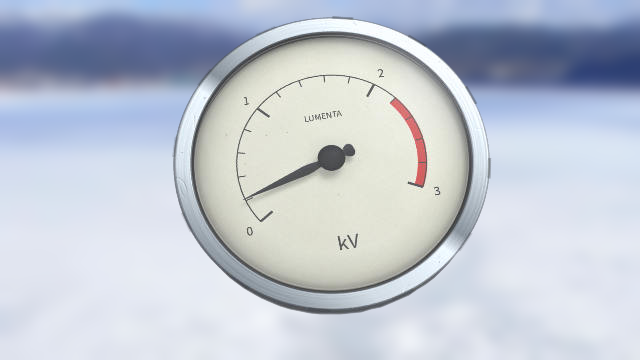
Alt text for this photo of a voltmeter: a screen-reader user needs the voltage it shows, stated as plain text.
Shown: 0.2 kV
